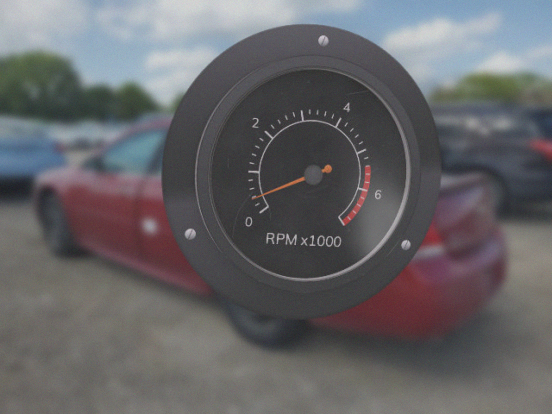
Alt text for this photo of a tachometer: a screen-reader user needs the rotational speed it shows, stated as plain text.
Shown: 400 rpm
